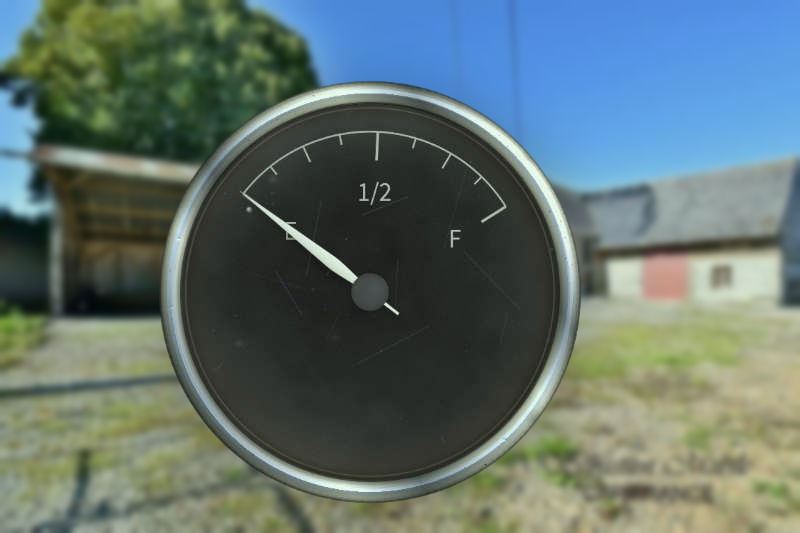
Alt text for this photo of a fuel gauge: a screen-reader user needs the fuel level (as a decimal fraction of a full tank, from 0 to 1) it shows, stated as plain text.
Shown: 0
